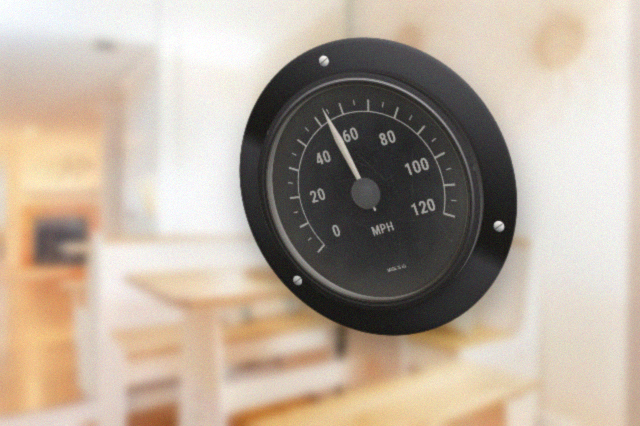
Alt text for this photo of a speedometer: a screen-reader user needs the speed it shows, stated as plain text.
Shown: 55 mph
